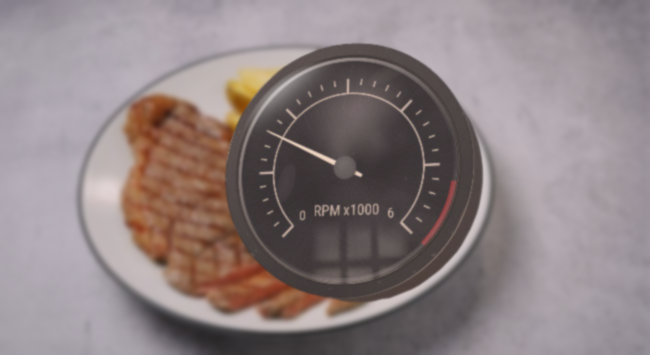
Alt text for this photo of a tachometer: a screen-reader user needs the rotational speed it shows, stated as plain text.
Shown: 1600 rpm
